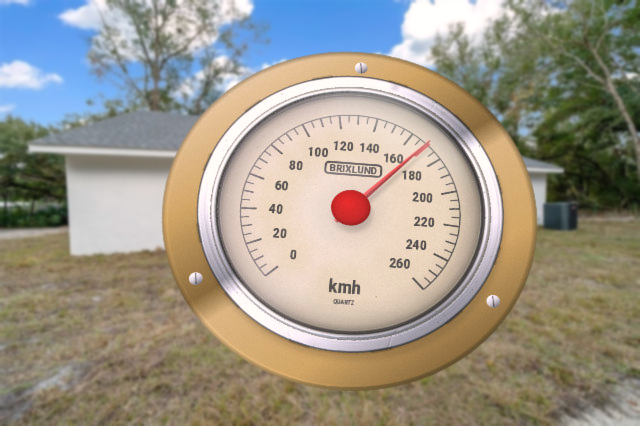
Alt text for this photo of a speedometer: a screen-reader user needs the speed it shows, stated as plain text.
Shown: 170 km/h
